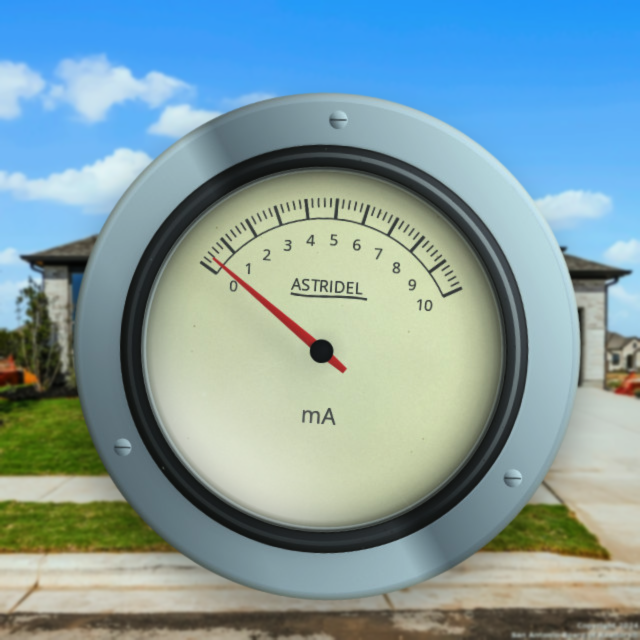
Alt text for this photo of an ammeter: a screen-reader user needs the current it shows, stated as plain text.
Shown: 0.4 mA
